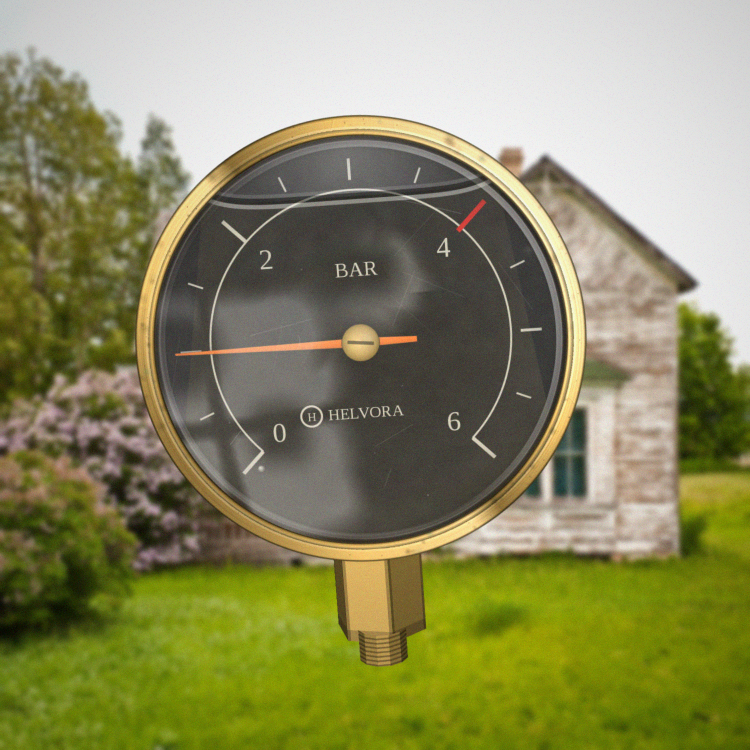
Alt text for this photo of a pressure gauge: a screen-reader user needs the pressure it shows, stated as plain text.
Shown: 1 bar
